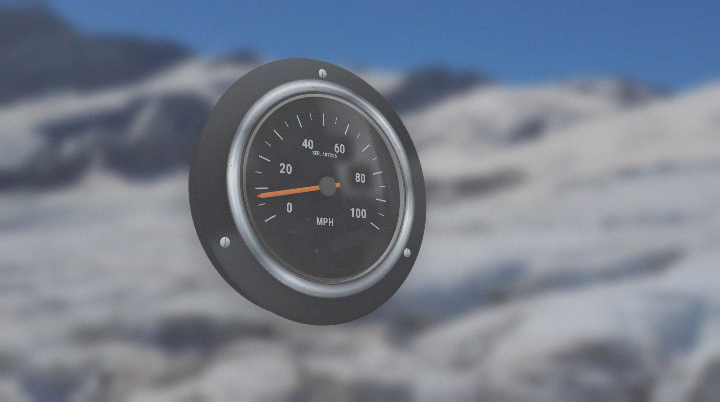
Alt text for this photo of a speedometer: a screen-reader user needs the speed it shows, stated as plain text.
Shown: 7.5 mph
